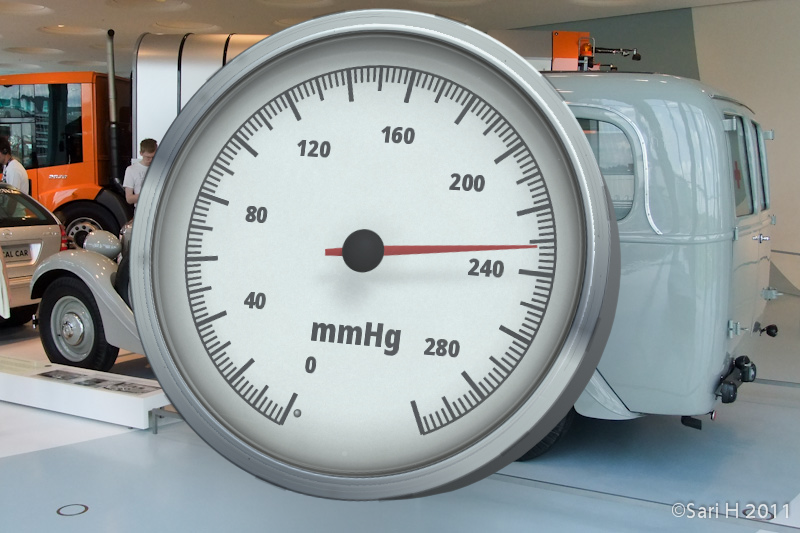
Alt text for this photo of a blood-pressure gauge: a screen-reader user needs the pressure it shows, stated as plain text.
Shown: 232 mmHg
